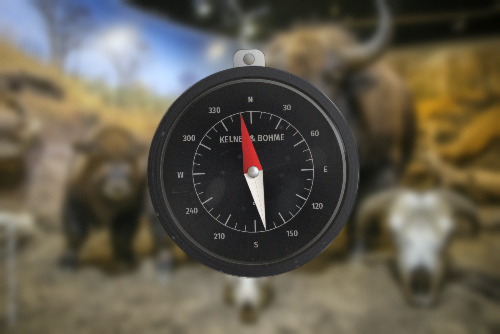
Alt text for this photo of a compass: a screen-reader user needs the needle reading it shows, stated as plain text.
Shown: 350 °
